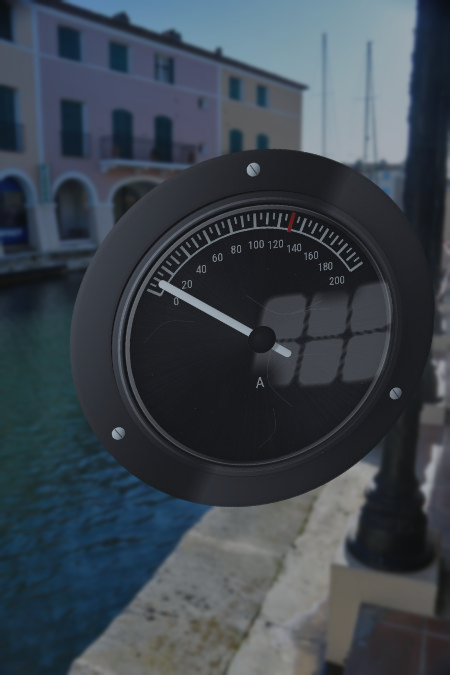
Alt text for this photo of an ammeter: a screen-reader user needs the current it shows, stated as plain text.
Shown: 10 A
